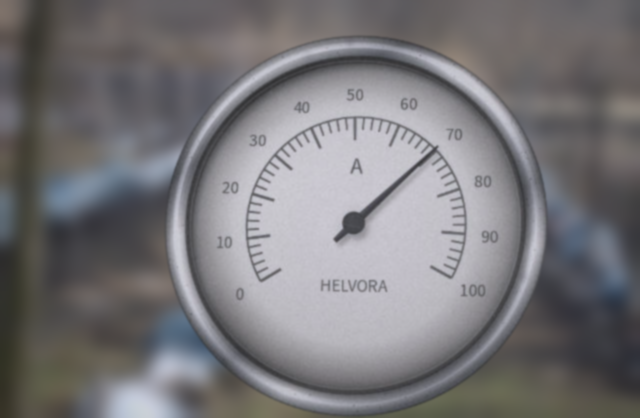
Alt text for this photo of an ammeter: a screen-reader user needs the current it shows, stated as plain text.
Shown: 70 A
